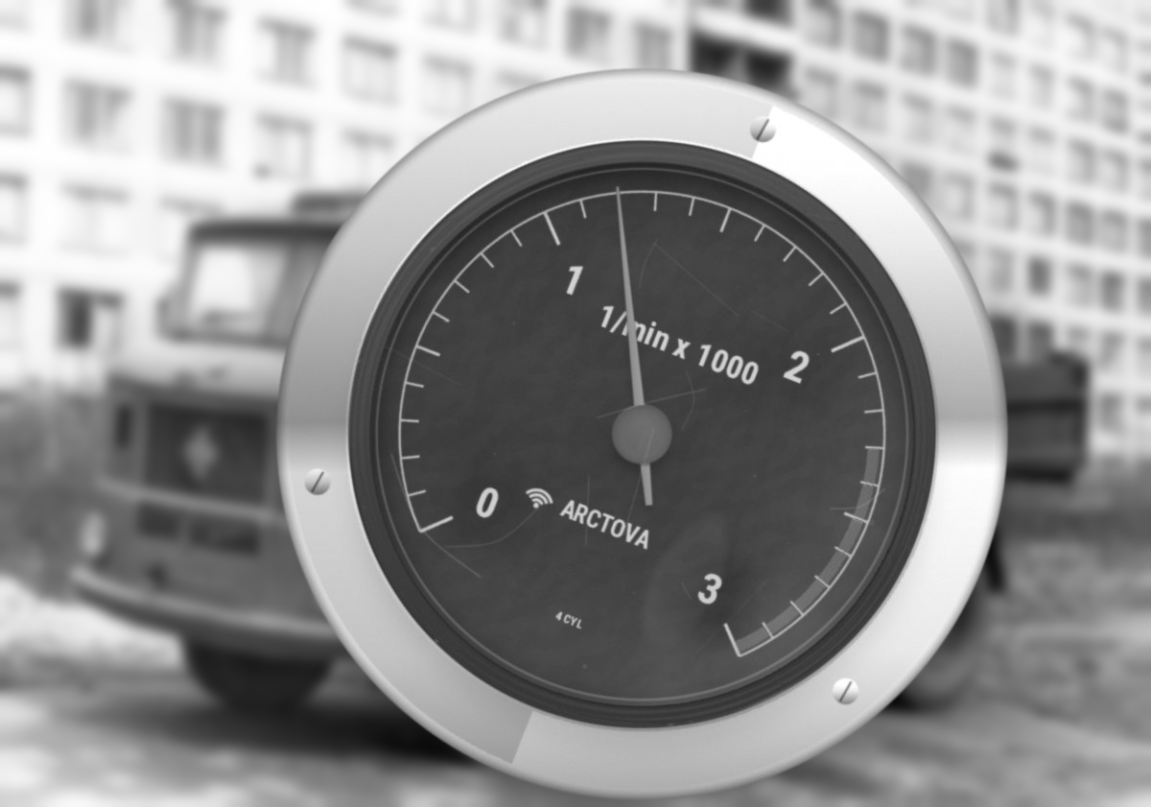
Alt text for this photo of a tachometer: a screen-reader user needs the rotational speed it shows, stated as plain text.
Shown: 1200 rpm
